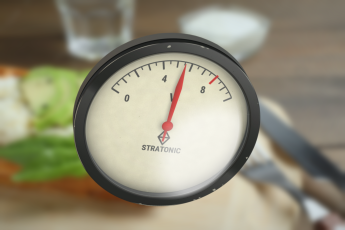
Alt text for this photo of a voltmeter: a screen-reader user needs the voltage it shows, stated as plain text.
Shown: 5.5 V
